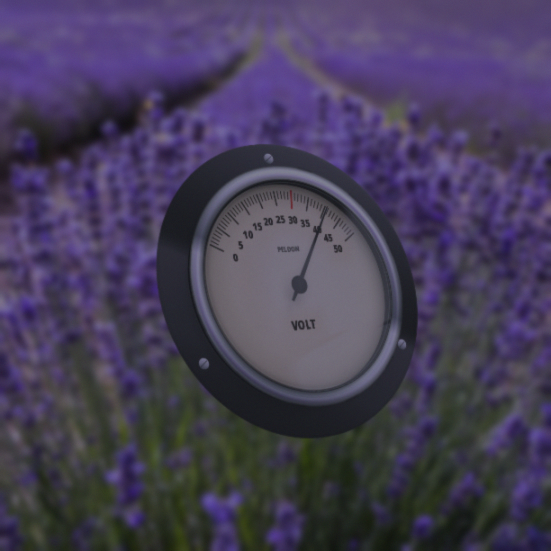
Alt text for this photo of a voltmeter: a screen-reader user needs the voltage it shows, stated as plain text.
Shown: 40 V
